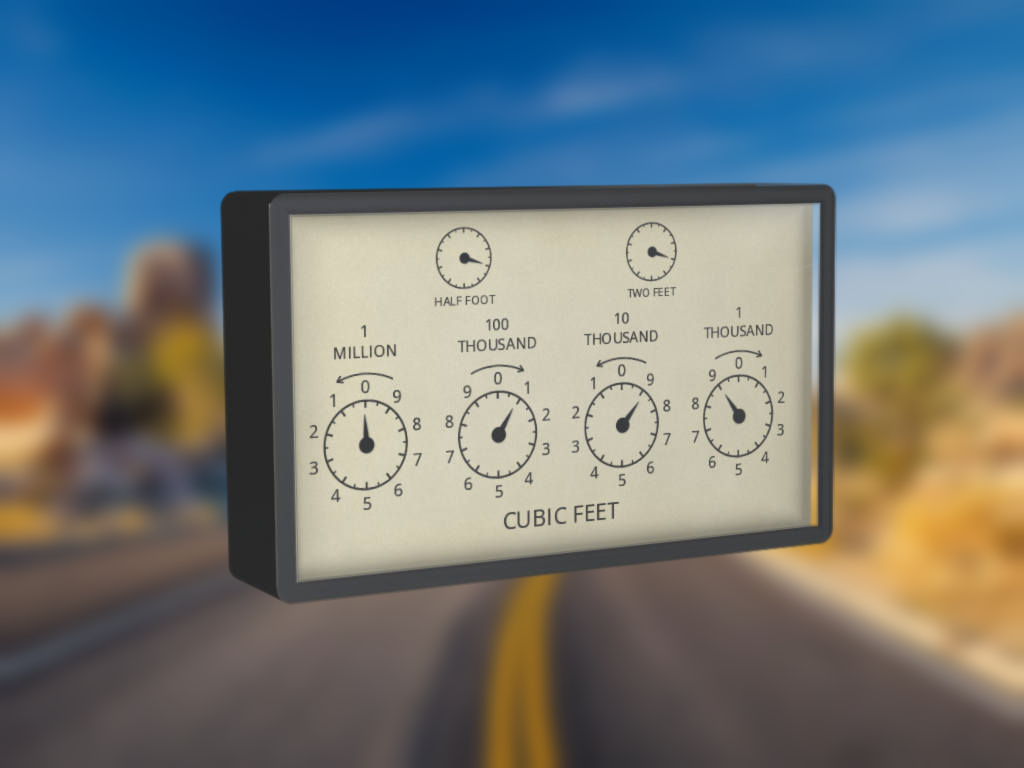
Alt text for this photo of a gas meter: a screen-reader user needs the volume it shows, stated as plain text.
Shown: 8900 ft³
